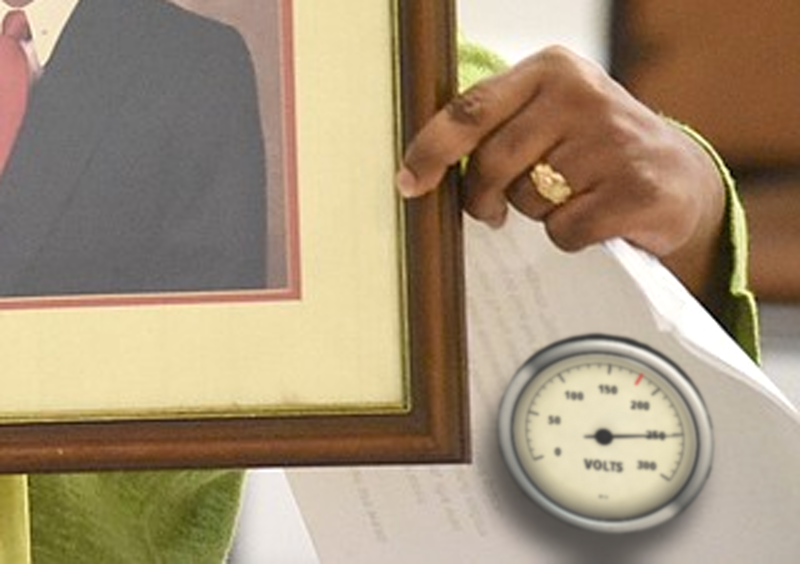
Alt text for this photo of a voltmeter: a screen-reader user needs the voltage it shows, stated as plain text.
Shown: 250 V
